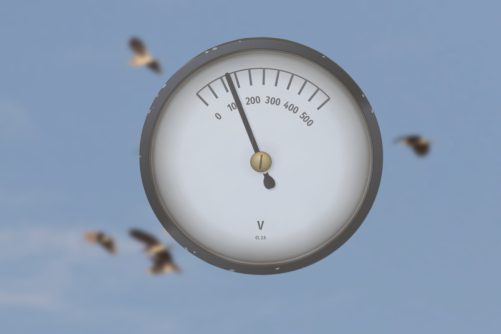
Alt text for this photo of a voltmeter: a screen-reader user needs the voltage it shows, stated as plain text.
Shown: 125 V
